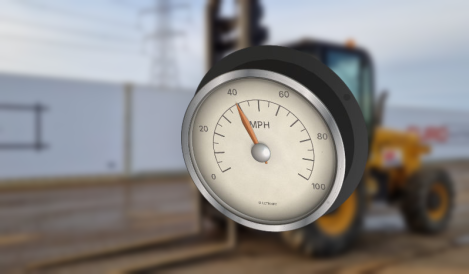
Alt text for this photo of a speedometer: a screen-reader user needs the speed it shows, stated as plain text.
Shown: 40 mph
